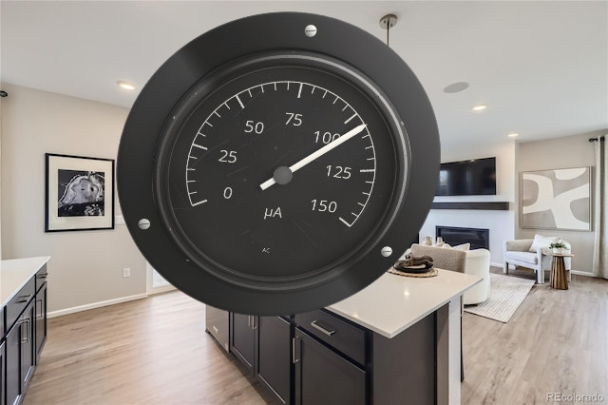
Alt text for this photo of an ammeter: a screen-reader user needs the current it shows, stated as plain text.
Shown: 105 µA
